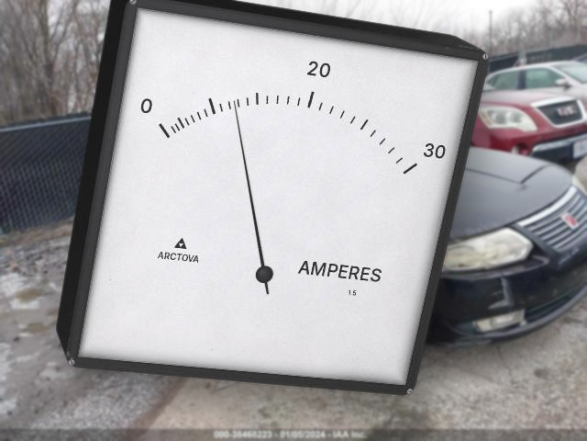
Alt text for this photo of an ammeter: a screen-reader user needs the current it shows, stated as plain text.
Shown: 12.5 A
